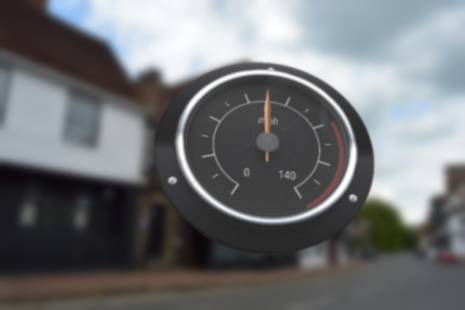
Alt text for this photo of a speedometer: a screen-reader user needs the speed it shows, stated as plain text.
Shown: 70 mph
